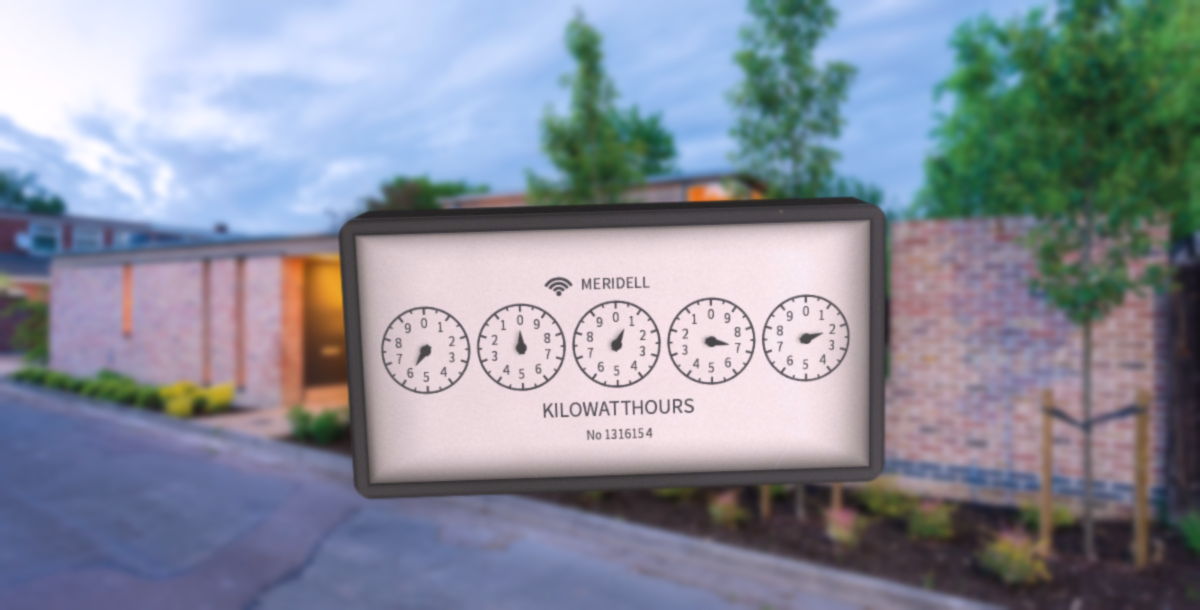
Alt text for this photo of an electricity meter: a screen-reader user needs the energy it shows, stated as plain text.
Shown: 60072 kWh
